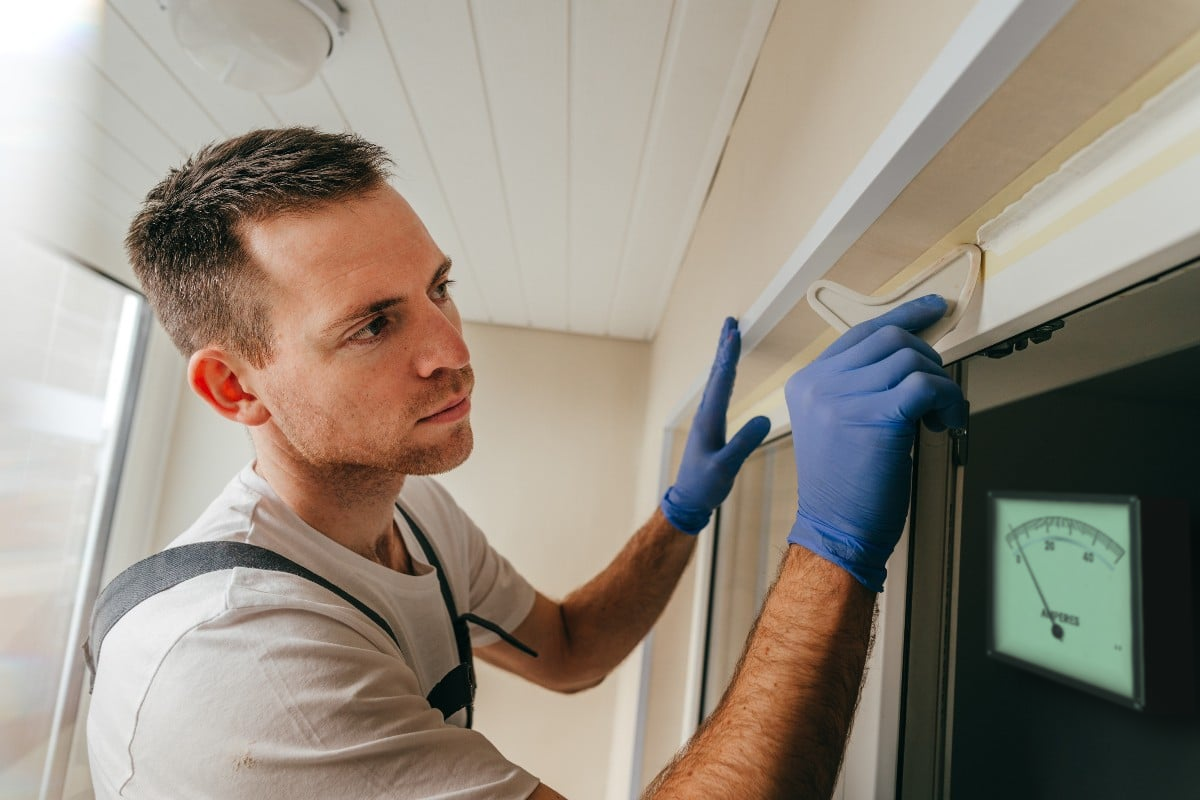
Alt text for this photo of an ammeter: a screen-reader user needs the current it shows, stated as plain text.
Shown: 5 A
